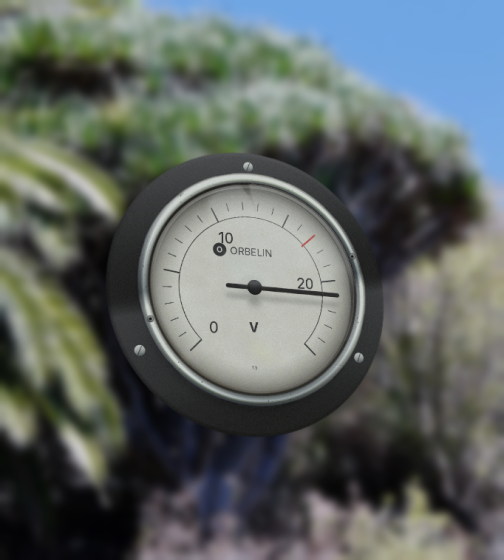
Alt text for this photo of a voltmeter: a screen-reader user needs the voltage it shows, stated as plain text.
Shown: 21 V
